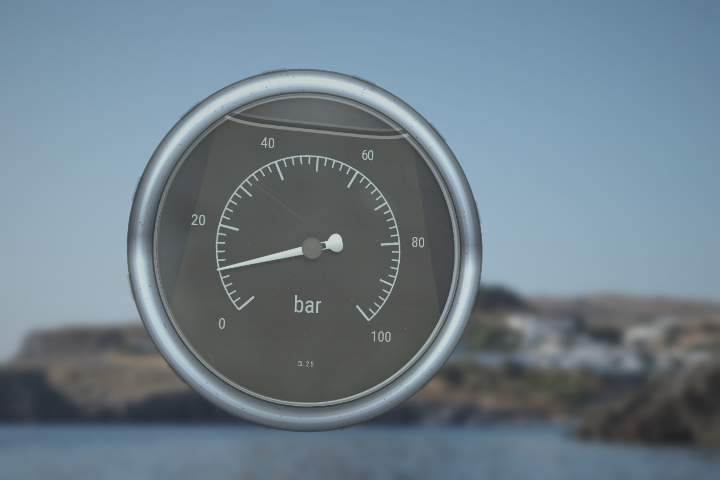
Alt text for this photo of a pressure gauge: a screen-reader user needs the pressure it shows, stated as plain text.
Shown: 10 bar
